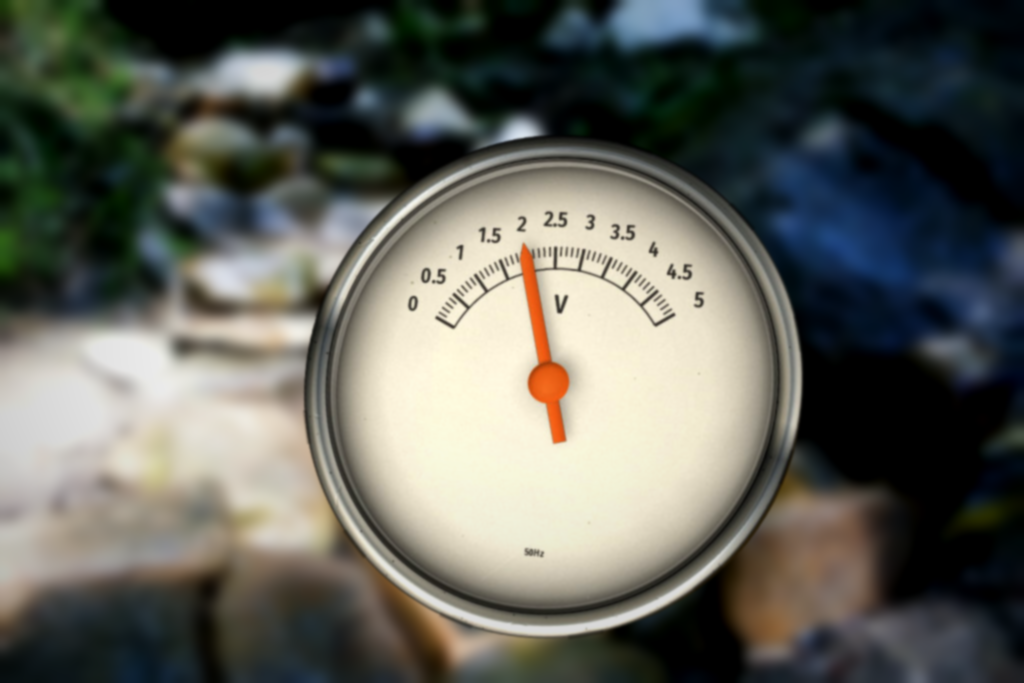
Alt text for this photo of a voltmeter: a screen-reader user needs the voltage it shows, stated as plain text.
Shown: 2 V
